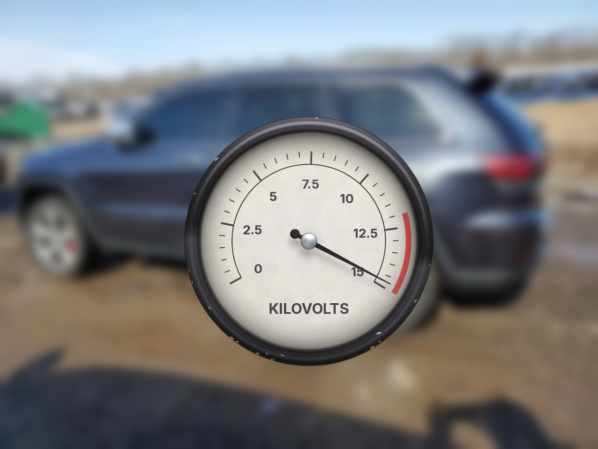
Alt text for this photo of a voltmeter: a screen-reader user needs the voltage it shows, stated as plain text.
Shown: 14.75 kV
